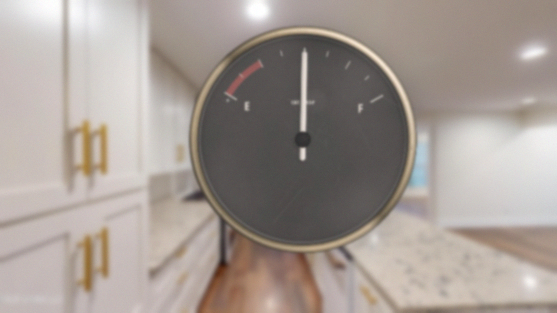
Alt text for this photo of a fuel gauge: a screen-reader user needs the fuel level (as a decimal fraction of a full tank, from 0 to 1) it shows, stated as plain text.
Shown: 0.5
